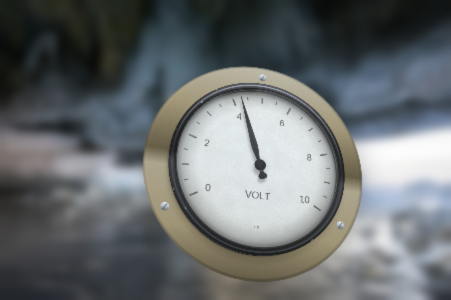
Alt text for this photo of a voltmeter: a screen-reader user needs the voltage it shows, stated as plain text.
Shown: 4.25 V
